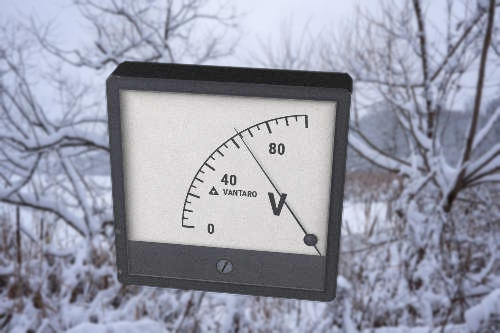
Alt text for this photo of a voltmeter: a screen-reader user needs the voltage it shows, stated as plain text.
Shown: 65 V
